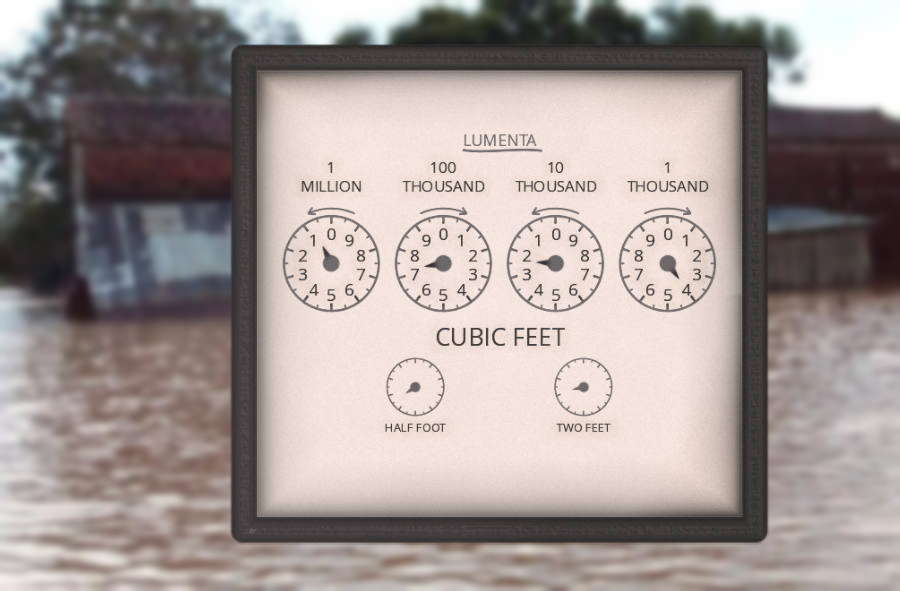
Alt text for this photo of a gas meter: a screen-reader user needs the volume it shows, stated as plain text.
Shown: 72400 ft³
